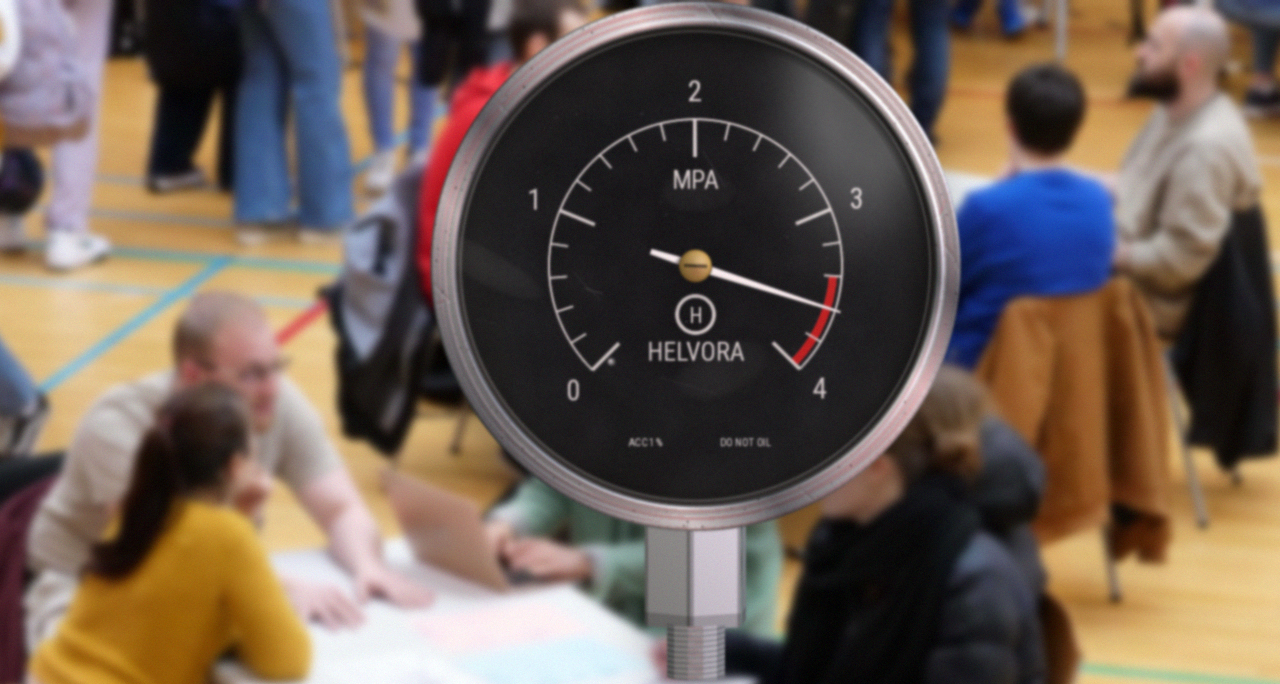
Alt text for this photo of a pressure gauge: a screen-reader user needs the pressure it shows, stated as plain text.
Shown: 3.6 MPa
